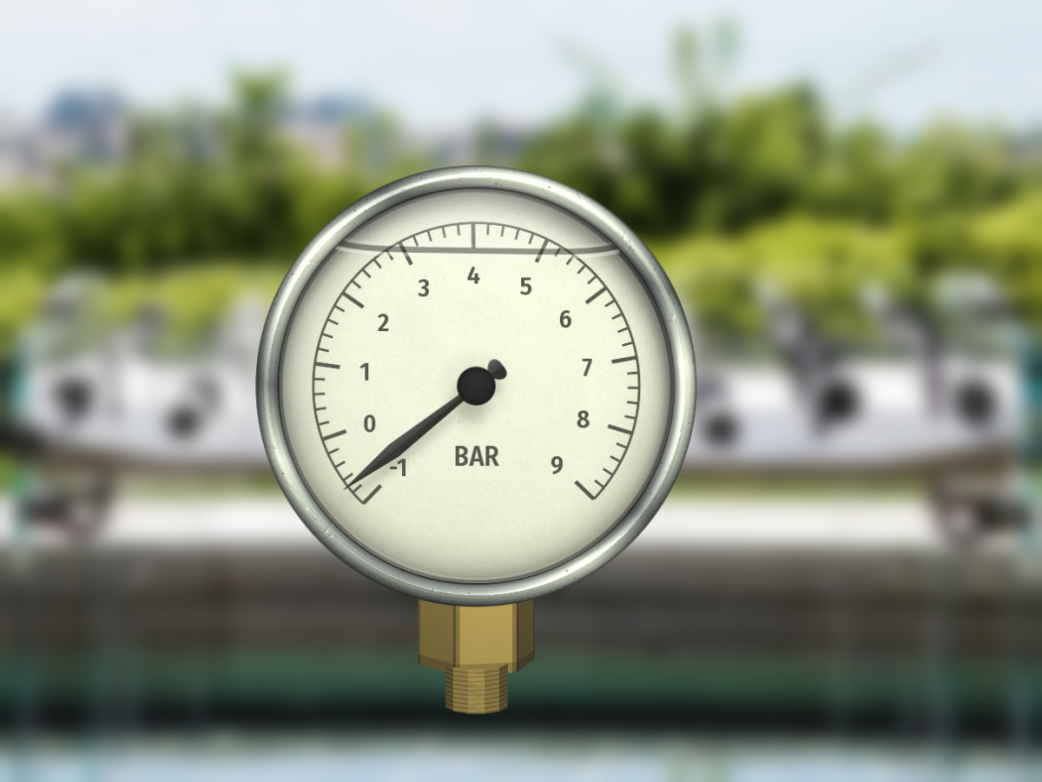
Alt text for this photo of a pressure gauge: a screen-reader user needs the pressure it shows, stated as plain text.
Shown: -0.7 bar
